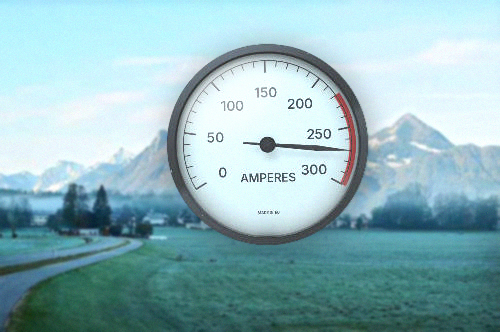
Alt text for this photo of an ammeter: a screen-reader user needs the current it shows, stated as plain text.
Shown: 270 A
